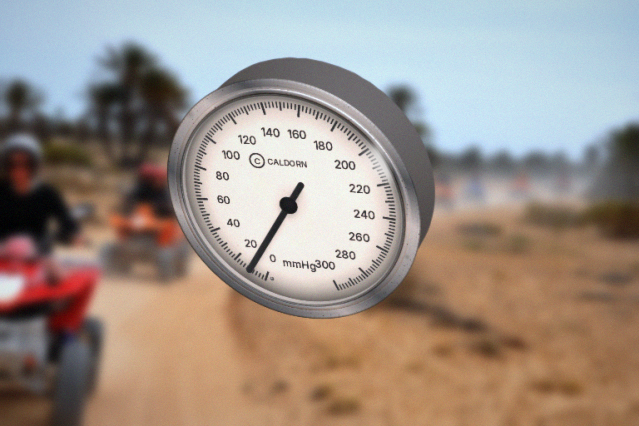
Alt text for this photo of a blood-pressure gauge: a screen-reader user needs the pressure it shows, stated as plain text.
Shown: 10 mmHg
